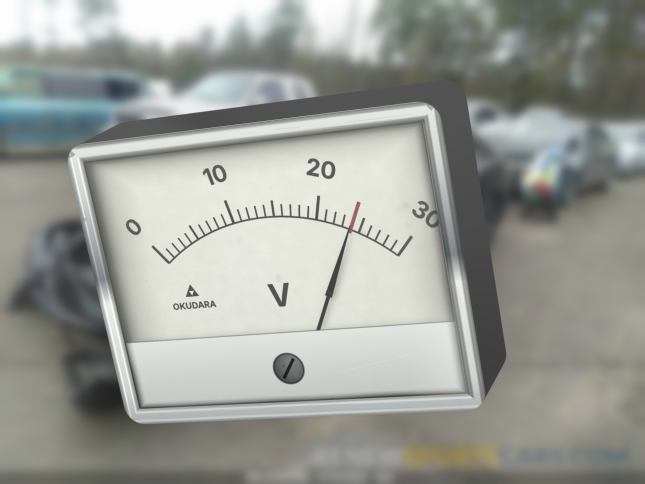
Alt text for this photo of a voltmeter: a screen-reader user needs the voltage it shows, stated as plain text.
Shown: 24 V
